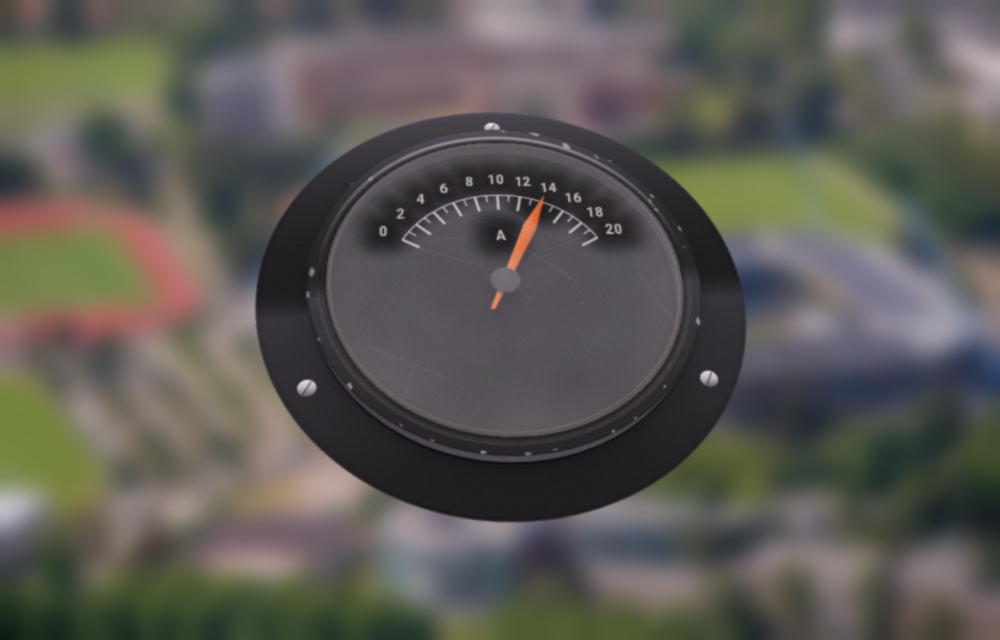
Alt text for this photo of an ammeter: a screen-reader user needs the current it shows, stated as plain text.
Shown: 14 A
